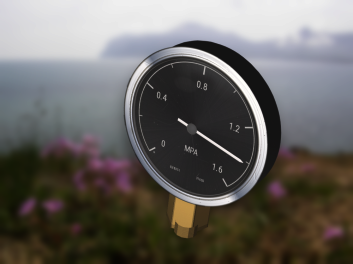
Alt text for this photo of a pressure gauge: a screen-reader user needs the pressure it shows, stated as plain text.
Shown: 1.4 MPa
